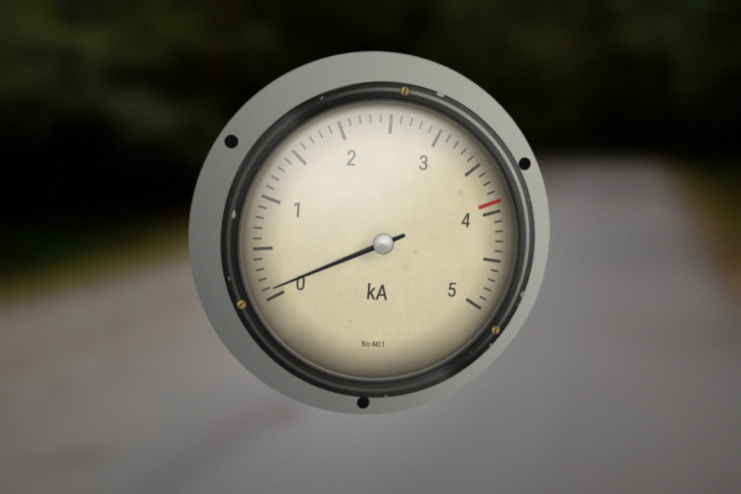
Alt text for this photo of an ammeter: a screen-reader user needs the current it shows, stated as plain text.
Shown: 0.1 kA
